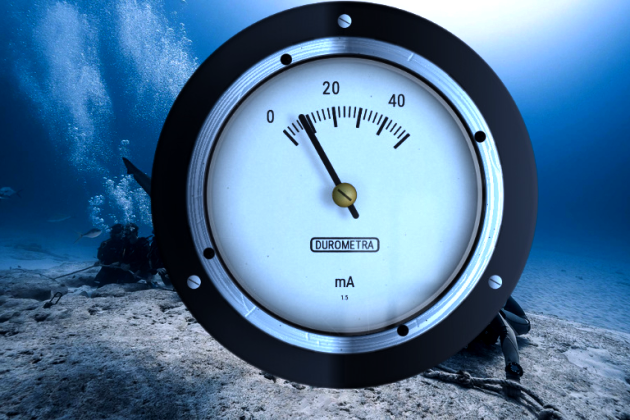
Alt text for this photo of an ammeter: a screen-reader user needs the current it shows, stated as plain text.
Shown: 8 mA
